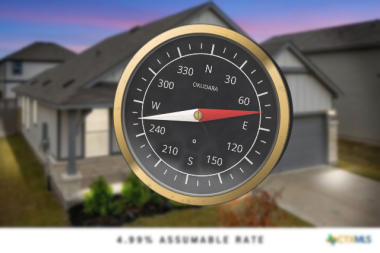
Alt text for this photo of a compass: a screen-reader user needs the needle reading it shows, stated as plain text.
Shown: 75 °
